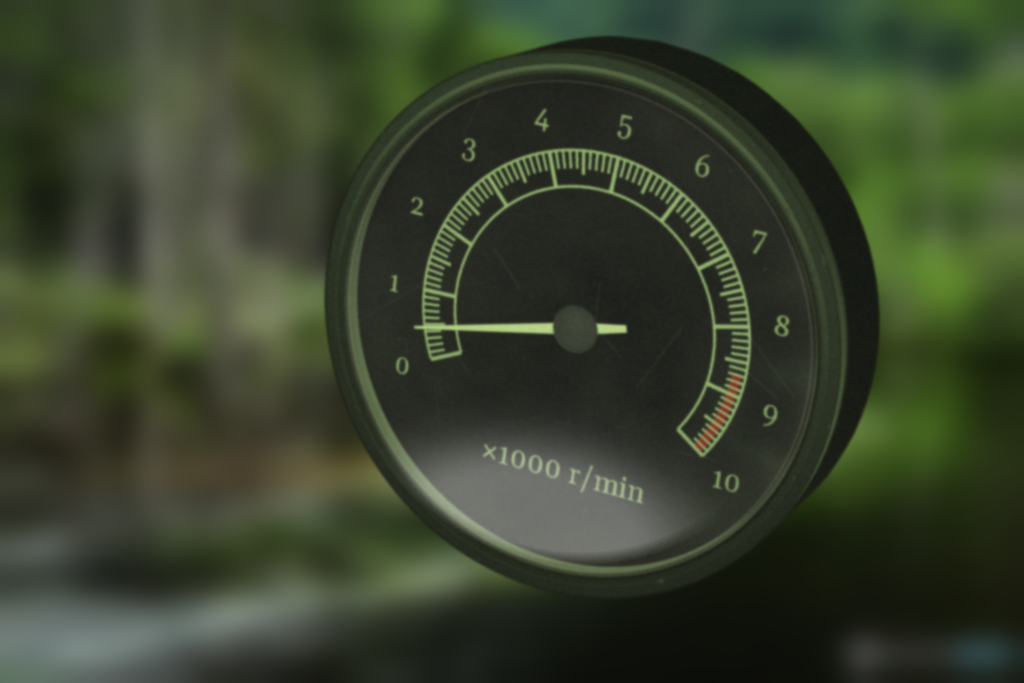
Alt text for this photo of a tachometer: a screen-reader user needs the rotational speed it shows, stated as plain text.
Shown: 500 rpm
